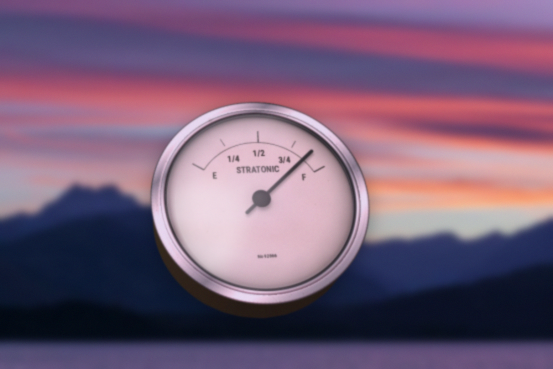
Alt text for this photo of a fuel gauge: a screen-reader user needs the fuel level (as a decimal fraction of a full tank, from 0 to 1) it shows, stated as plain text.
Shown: 0.875
